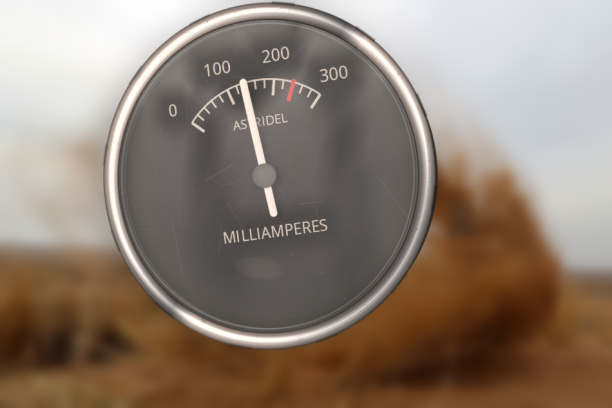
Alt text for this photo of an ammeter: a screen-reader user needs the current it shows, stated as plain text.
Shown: 140 mA
